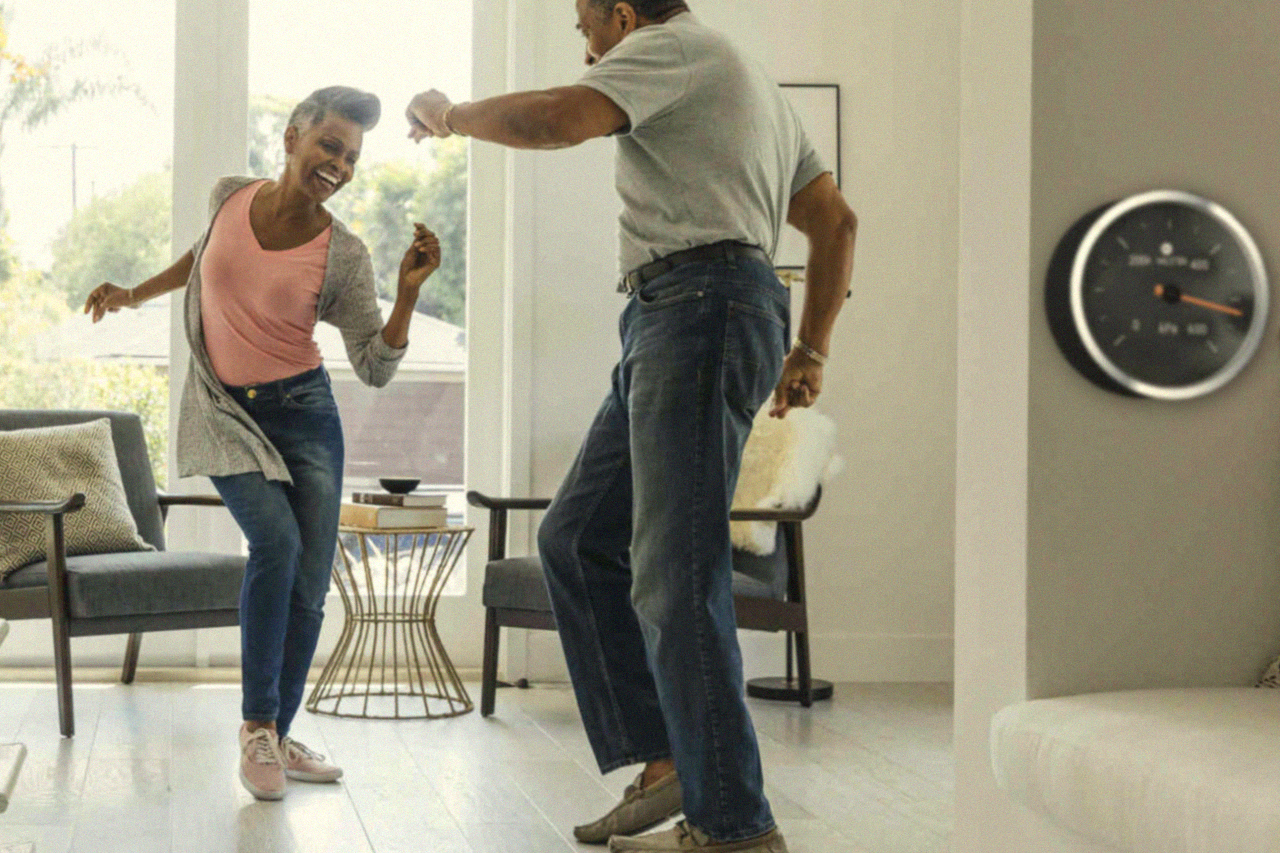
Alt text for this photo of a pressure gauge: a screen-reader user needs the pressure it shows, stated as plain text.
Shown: 525 kPa
